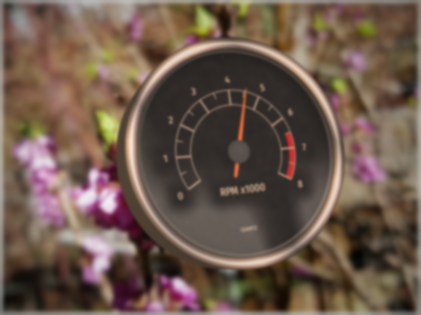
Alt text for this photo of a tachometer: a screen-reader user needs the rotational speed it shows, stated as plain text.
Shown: 4500 rpm
